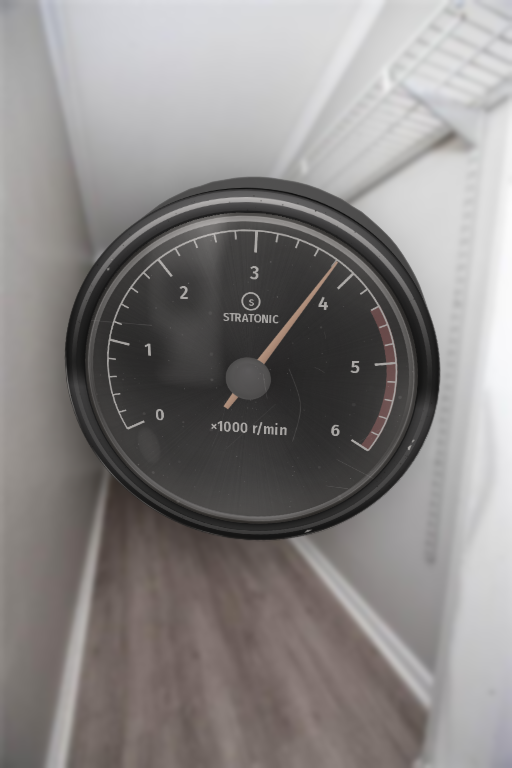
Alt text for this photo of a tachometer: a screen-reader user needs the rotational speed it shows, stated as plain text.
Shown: 3800 rpm
